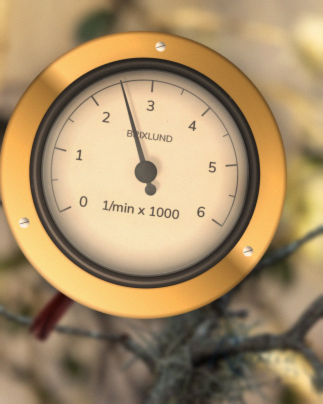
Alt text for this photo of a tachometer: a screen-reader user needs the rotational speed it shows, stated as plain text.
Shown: 2500 rpm
